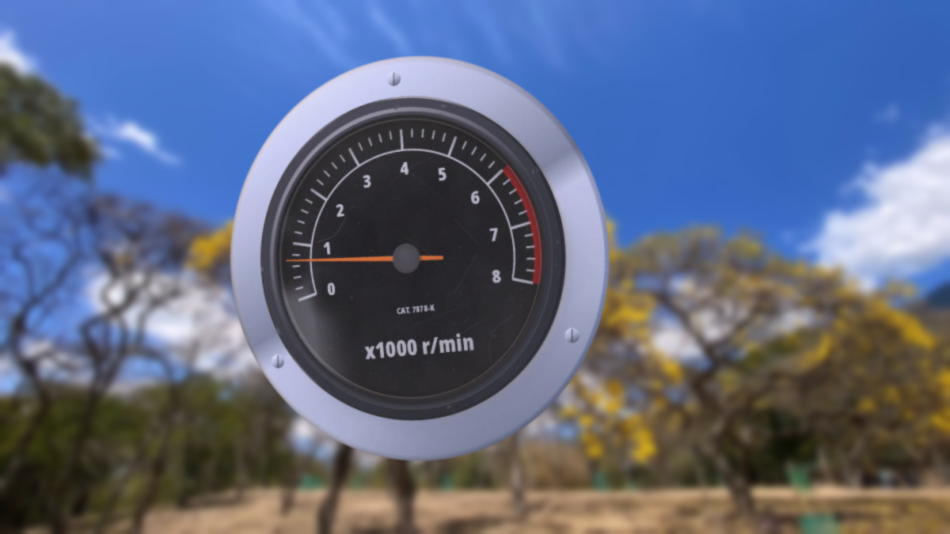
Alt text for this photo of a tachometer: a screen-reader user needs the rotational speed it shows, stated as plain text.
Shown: 700 rpm
